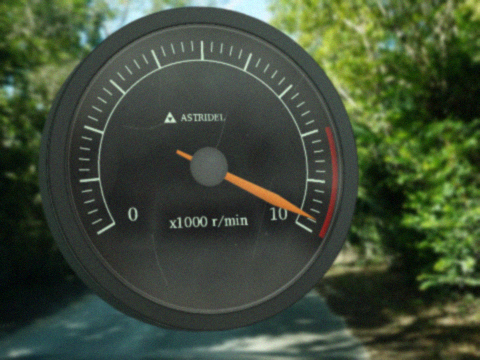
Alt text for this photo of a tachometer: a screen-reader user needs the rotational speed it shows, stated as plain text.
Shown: 9800 rpm
